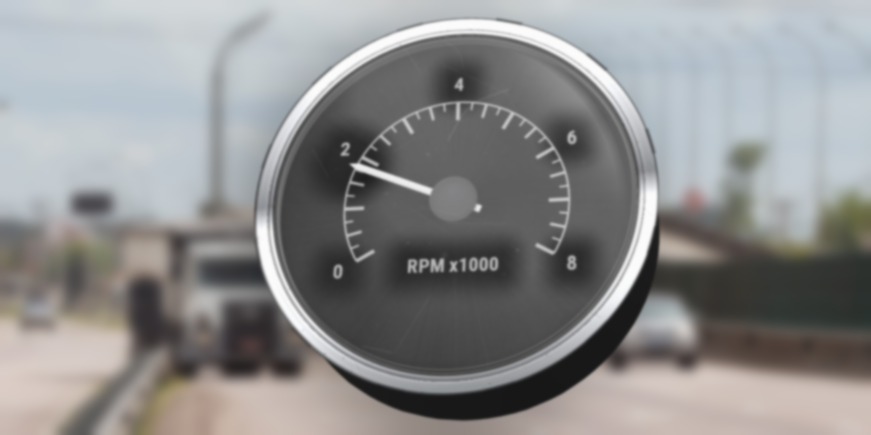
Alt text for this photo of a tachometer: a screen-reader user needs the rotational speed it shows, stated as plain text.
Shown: 1750 rpm
